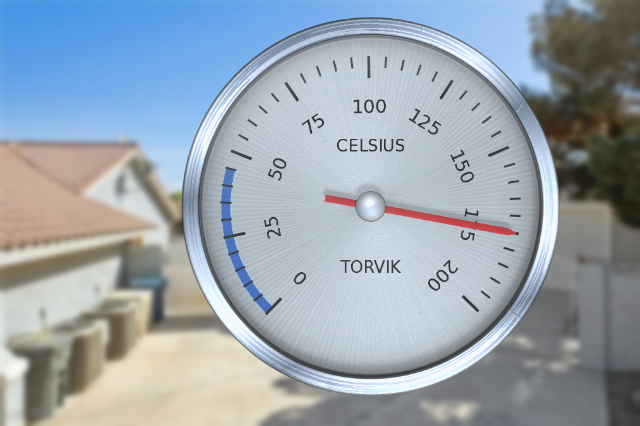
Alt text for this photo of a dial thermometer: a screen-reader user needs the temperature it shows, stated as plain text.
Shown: 175 °C
